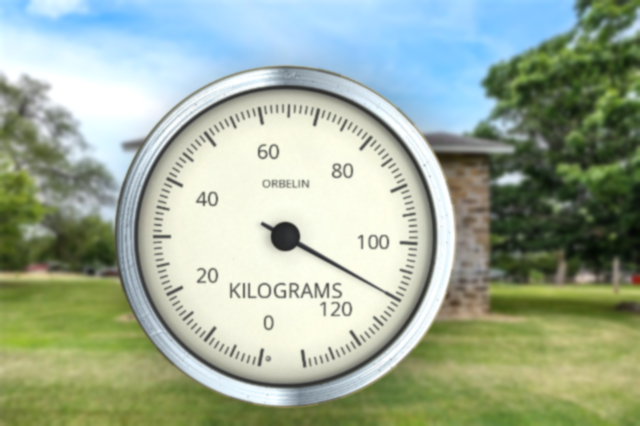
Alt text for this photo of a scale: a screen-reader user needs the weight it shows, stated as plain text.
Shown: 110 kg
